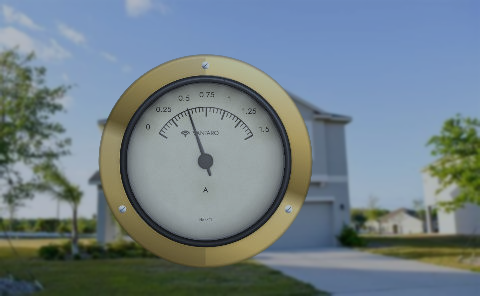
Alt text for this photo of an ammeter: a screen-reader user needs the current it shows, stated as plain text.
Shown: 0.5 A
